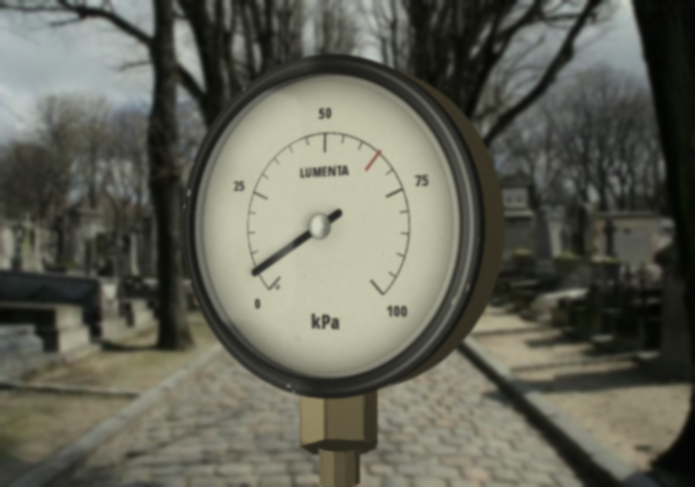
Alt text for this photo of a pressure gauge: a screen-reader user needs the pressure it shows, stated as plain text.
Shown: 5 kPa
